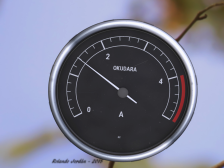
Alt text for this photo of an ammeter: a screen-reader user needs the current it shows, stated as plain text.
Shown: 1.4 A
